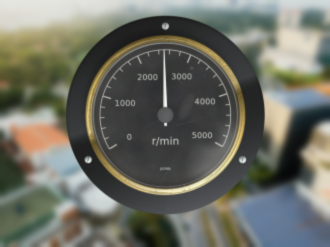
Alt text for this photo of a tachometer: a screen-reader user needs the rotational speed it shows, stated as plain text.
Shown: 2500 rpm
